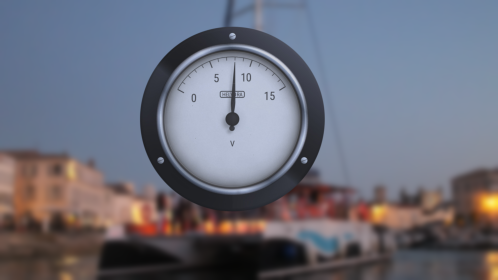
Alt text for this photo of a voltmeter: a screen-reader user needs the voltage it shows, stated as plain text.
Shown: 8 V
